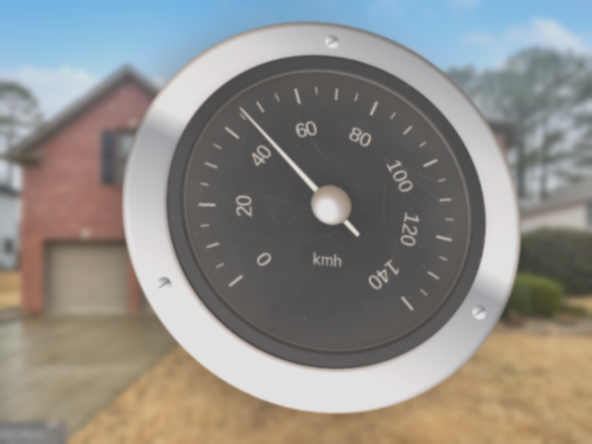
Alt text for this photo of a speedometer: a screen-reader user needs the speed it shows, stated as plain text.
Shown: 45 km/h
